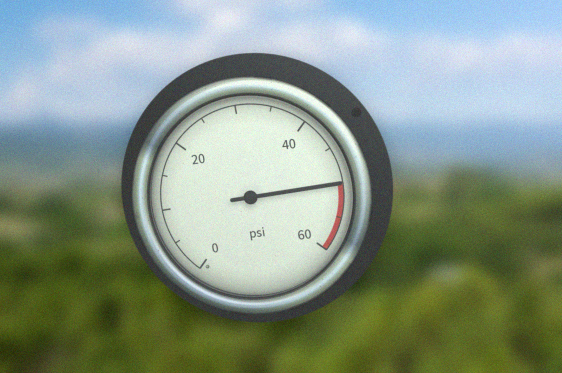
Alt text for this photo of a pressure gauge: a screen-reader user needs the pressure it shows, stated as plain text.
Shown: 50 psi
